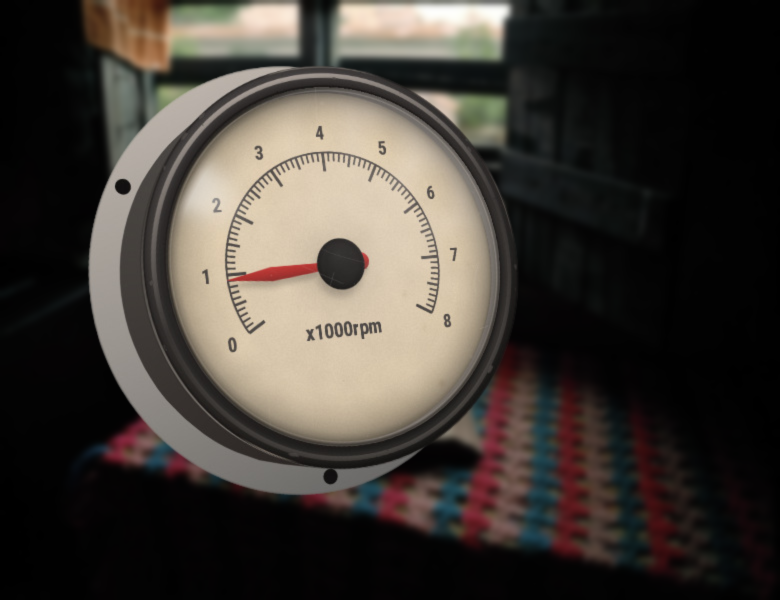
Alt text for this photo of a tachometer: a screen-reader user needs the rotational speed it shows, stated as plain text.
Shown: 900 rpm
